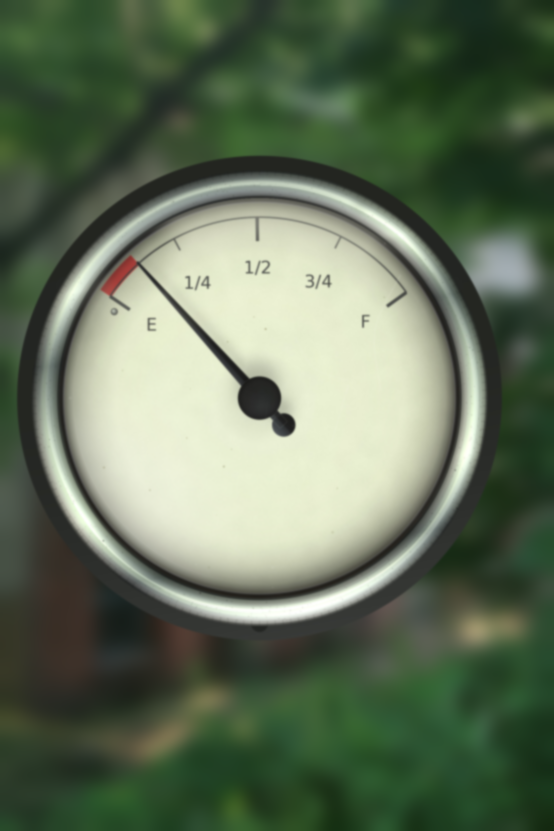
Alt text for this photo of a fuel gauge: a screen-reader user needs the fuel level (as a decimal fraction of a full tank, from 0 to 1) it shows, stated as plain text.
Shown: 0.125
